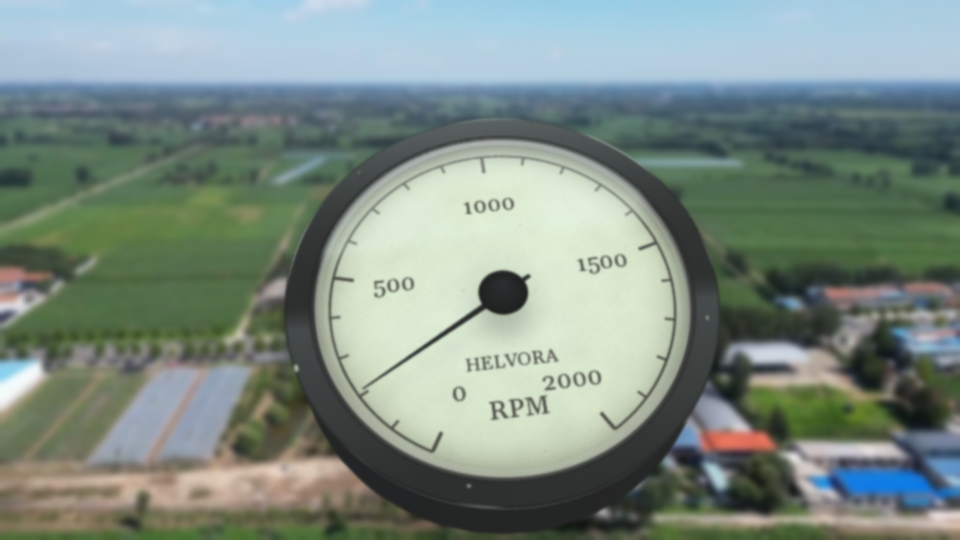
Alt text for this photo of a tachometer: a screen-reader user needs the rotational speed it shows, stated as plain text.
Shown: 200 rpm
